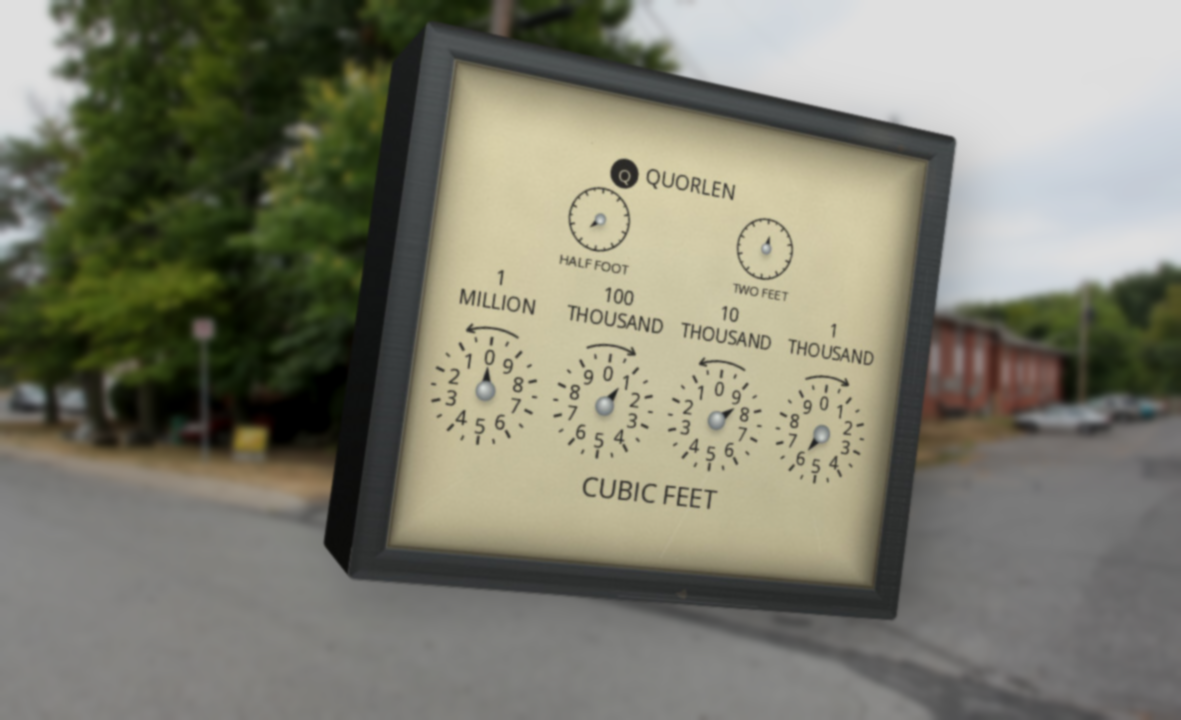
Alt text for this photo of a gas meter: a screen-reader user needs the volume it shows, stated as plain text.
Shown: 8600 ft³
